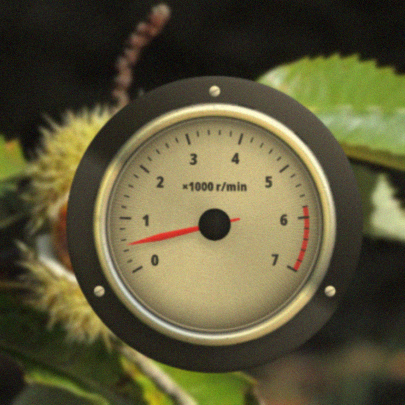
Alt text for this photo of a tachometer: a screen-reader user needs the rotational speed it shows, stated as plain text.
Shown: 500 rpm
